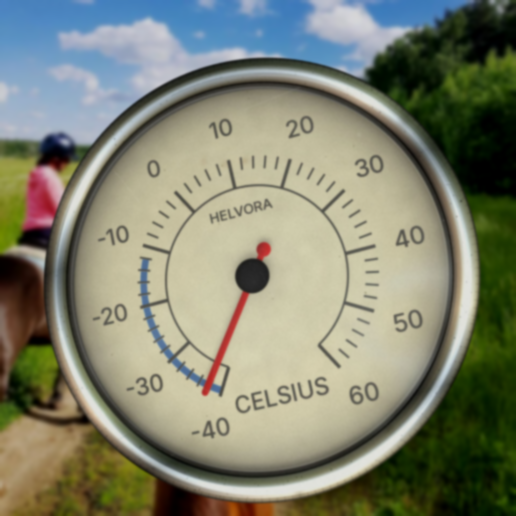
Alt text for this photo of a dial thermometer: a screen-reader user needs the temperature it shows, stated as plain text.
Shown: -38 °C
